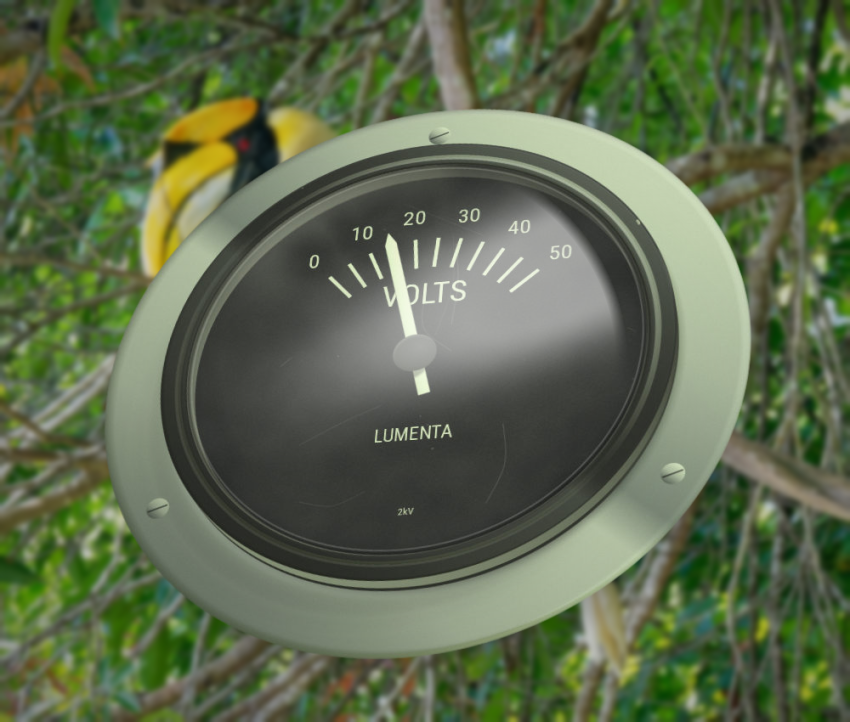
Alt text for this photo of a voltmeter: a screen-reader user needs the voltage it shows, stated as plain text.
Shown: 15 V
